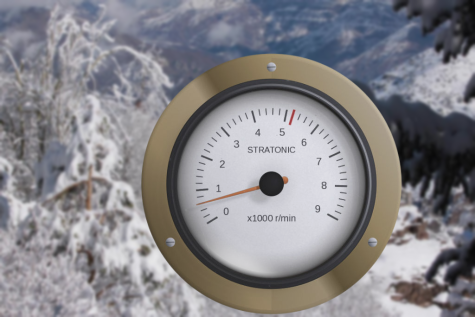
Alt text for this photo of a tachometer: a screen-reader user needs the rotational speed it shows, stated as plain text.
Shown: 600 rpm
